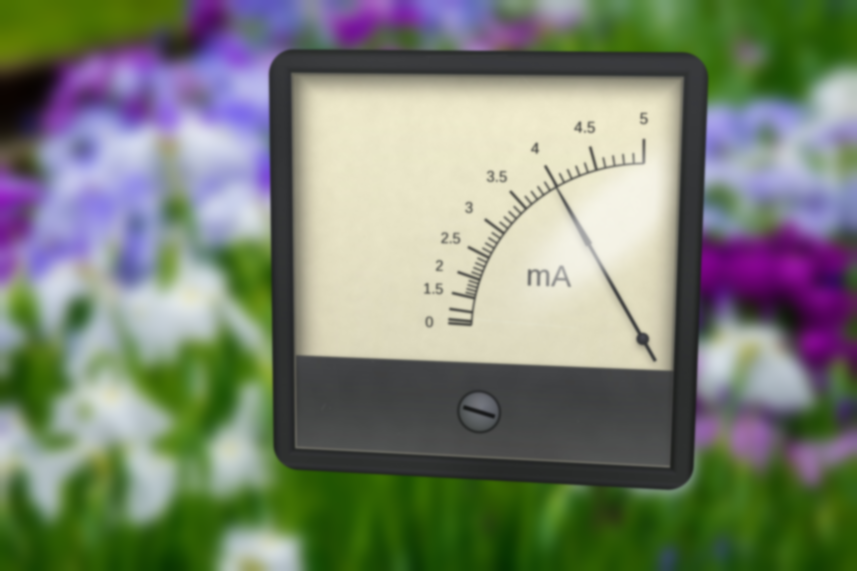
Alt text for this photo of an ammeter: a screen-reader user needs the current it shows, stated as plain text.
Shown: 4 mA
